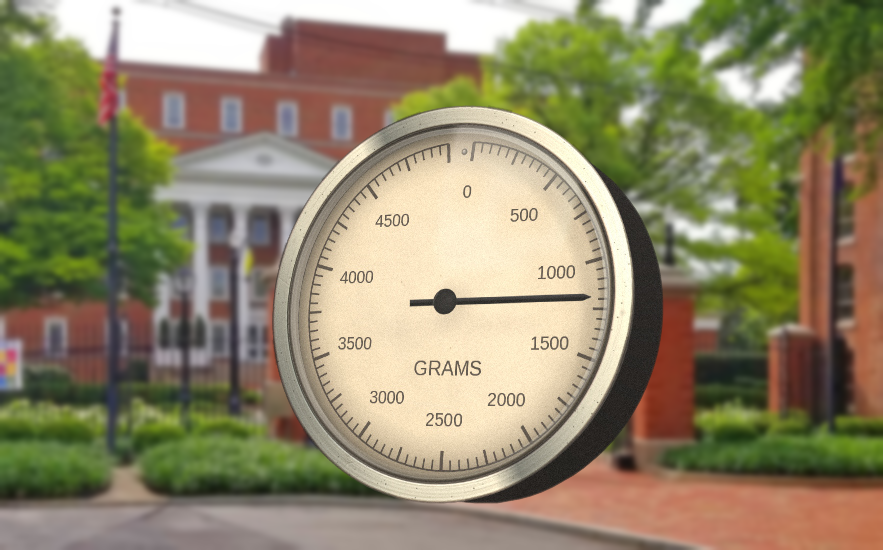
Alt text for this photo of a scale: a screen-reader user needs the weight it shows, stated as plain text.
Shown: 1200 g
